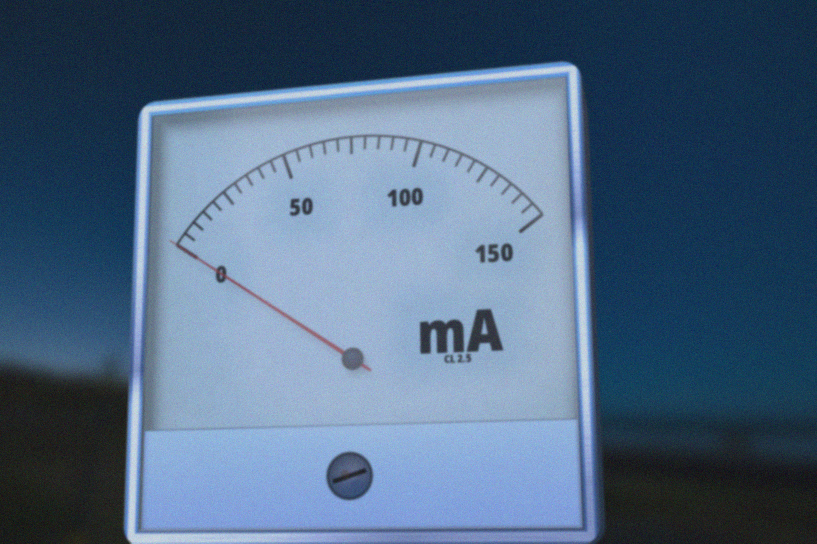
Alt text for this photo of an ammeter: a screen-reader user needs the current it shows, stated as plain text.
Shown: 0 mA
